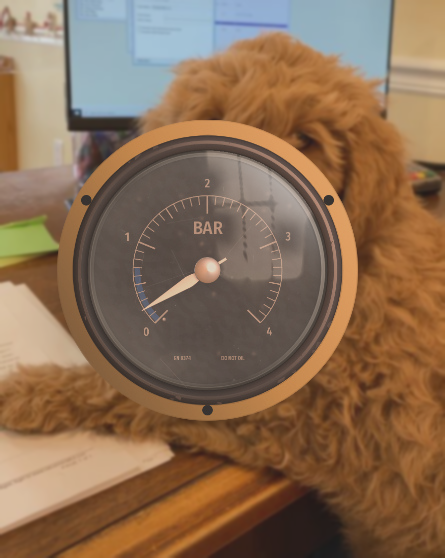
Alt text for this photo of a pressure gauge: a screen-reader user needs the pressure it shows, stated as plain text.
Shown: 0.2 bar
